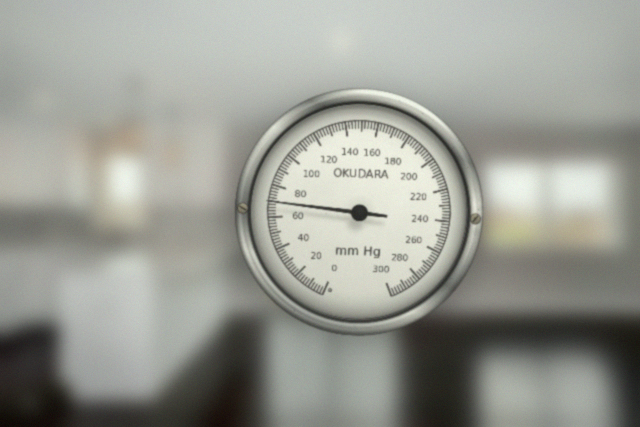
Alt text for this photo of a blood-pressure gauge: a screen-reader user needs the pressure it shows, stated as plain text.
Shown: 70 mmHg
